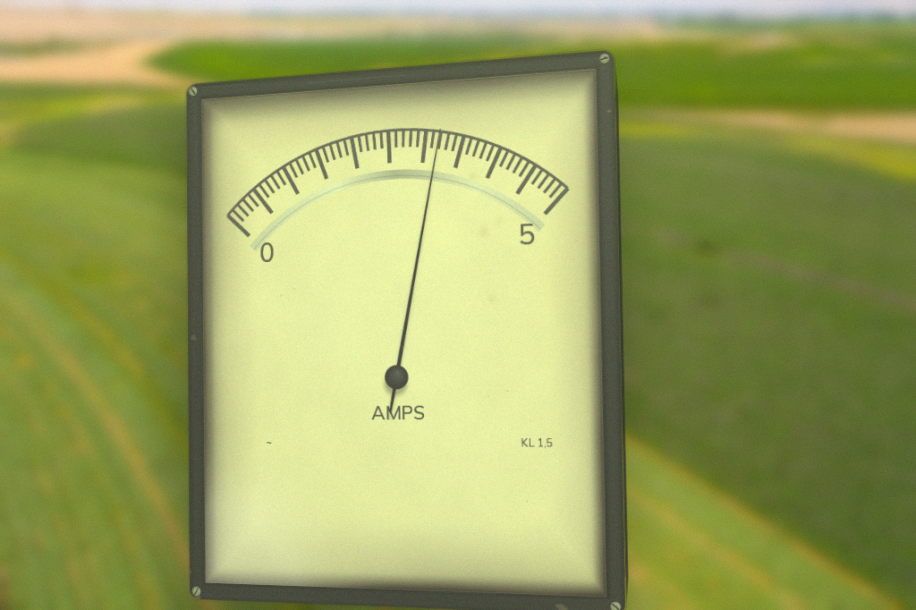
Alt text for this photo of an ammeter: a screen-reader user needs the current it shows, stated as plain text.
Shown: 3.2 A
